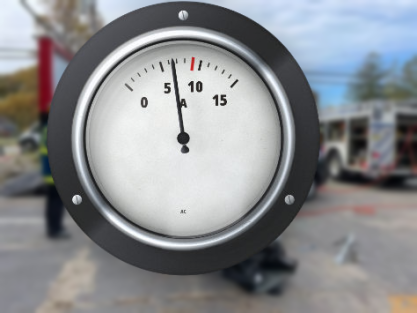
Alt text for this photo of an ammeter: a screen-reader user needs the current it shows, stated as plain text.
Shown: 6.5 A
